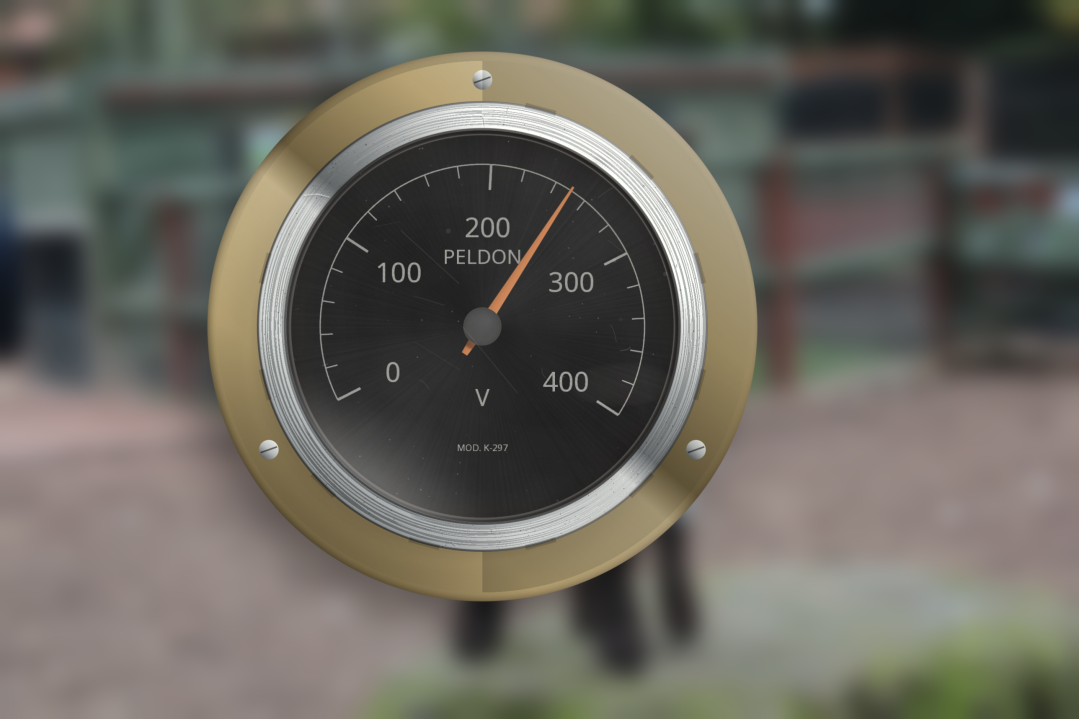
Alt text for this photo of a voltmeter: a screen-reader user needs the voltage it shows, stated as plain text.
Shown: 250 V
